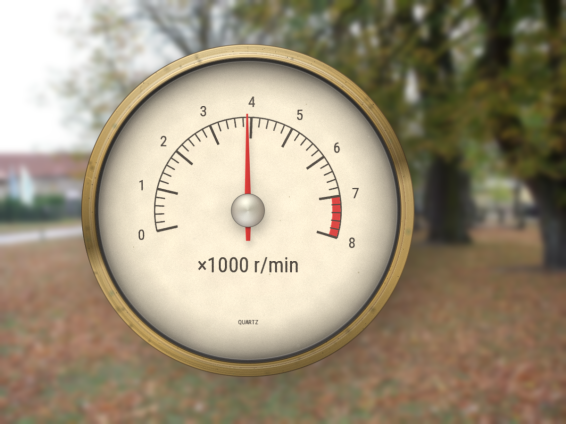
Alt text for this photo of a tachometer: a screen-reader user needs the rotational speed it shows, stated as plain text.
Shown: 3900 rpm
